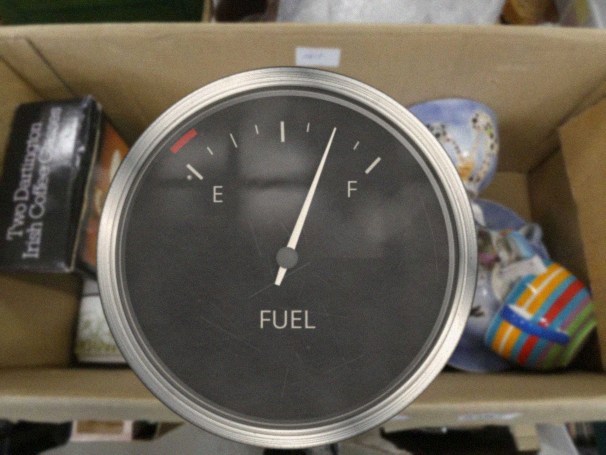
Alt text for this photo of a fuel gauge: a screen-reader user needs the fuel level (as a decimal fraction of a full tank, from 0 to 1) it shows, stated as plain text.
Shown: 0.75
